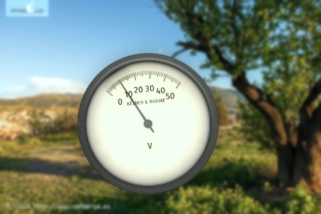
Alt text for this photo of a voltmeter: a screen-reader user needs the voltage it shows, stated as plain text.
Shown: 10 V
